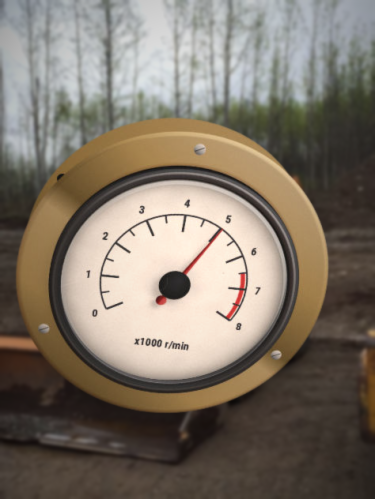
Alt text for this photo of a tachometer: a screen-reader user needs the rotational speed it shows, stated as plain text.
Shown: 5000 rpm
